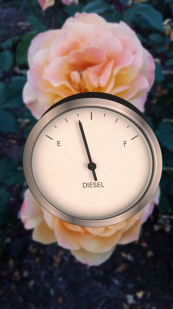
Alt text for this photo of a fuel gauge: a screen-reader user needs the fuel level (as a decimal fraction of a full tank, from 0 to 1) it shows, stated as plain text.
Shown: 0.375
